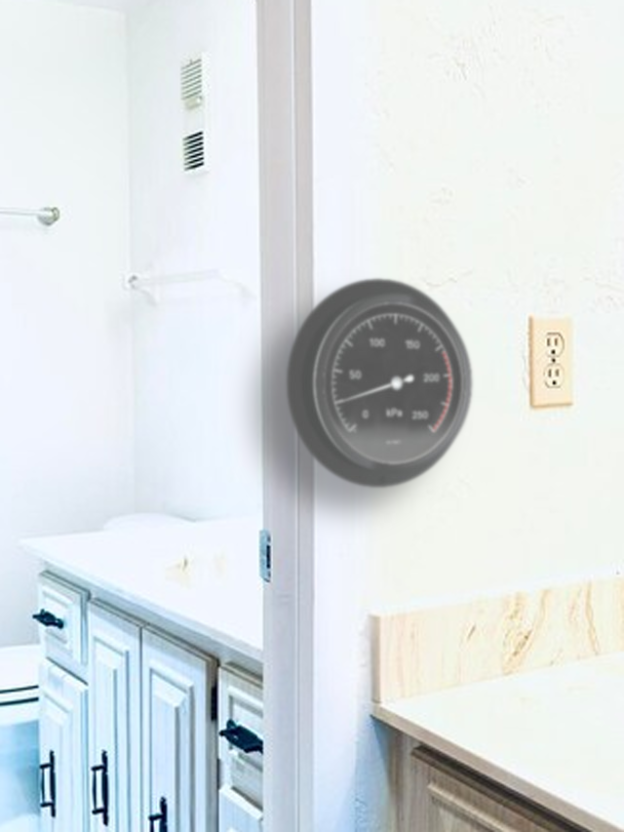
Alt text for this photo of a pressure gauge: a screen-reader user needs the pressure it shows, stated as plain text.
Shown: 25 kPa
